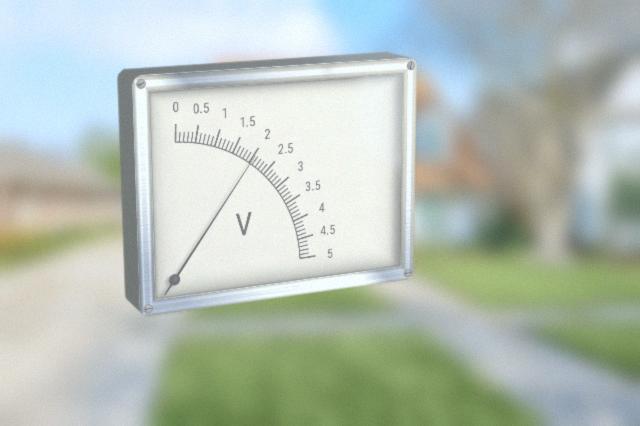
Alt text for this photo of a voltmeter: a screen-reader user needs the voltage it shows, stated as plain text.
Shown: 2 V
